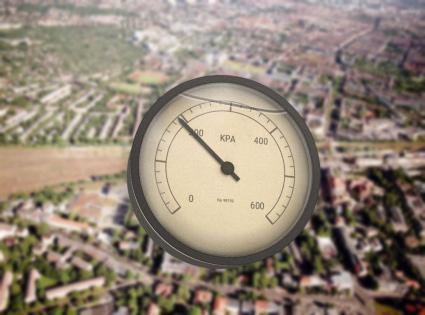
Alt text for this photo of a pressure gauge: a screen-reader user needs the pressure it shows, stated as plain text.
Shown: 190 kPa
